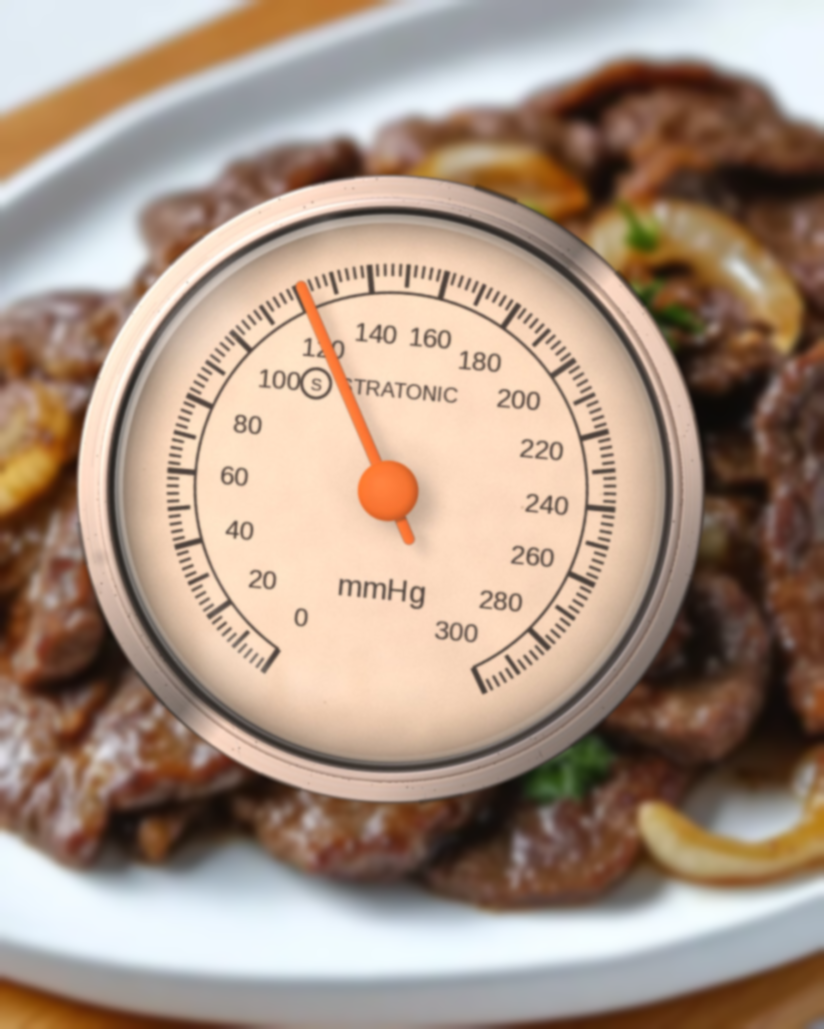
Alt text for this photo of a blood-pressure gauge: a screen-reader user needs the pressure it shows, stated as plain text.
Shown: 122 mmHg
